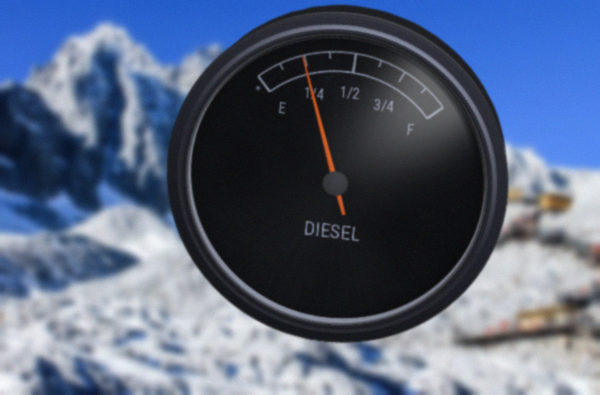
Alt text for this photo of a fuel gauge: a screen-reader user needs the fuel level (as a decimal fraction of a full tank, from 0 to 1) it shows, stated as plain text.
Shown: 0.25
